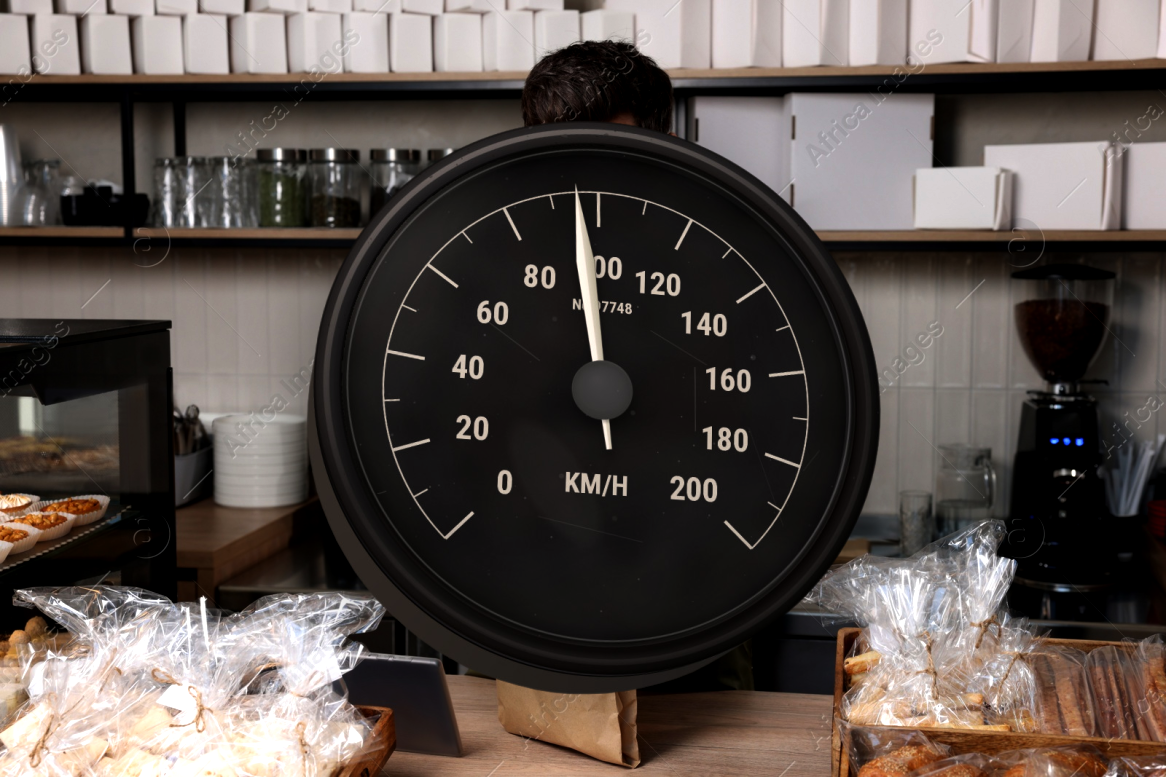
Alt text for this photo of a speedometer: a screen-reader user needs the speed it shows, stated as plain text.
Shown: 95 km/h
